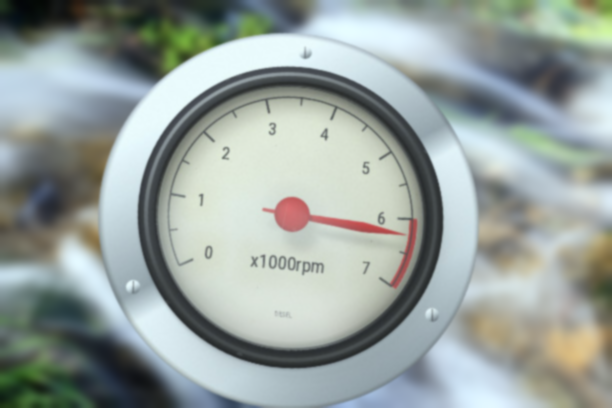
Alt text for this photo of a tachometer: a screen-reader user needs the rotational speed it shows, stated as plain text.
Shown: 6250 rpm
